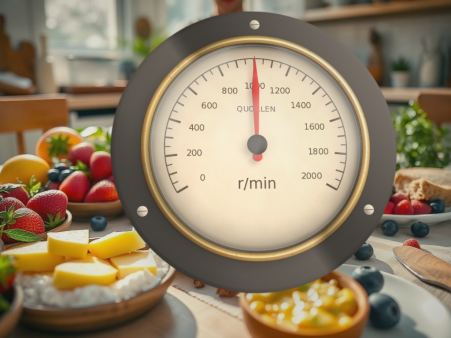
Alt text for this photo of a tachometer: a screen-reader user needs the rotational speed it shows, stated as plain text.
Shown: 1000 rpm
